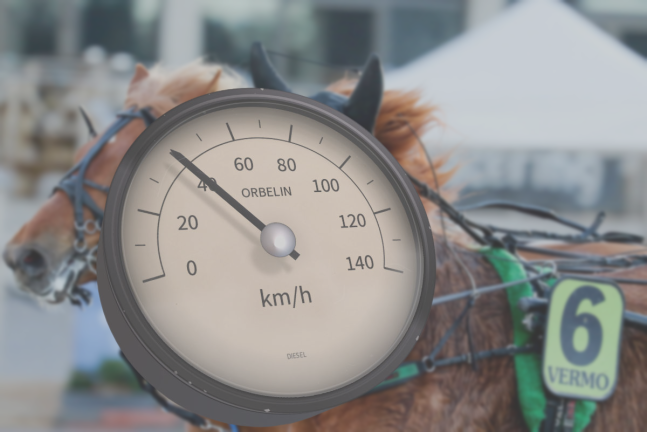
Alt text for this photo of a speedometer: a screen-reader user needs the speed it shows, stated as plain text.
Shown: 40 km/h
